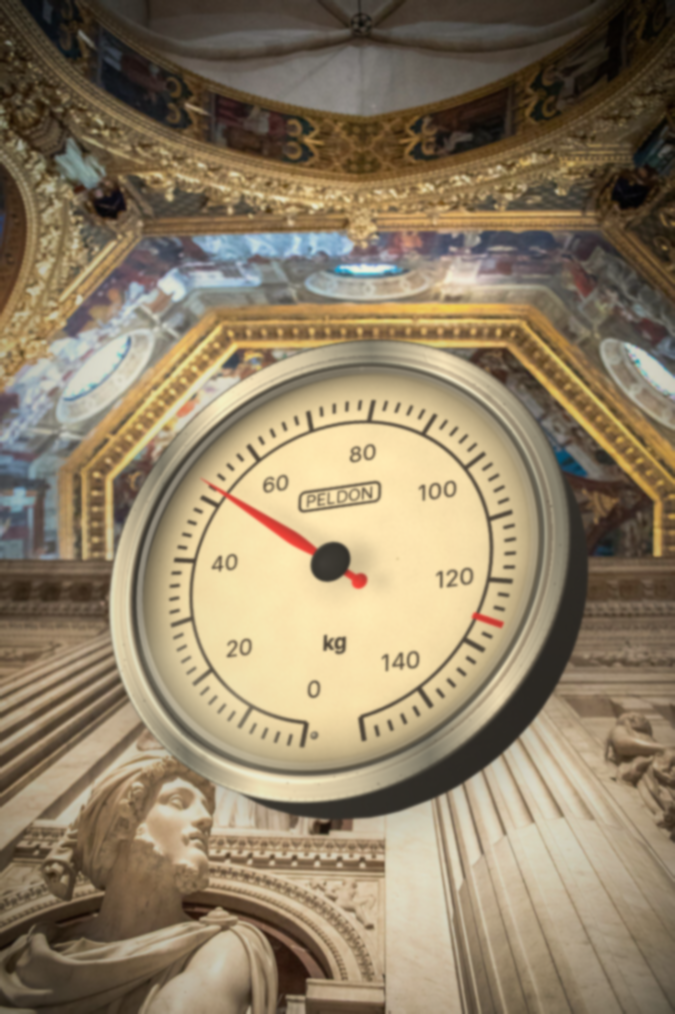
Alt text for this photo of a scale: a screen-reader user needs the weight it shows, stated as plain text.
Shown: 52 kg
